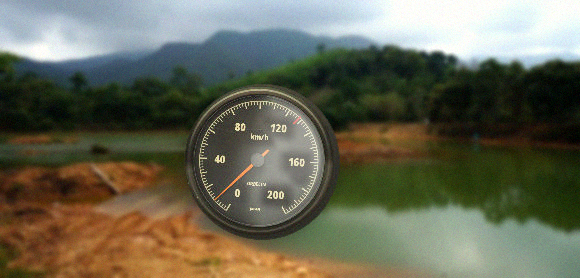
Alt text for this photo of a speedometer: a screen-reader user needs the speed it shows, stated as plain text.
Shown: 10 km/h
